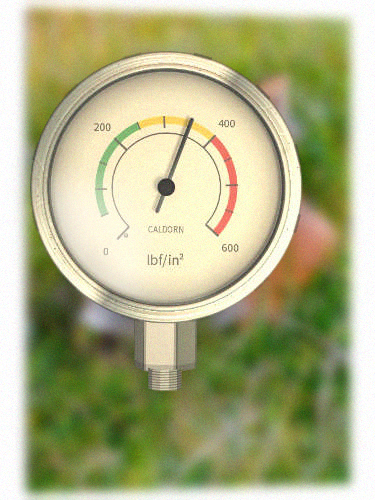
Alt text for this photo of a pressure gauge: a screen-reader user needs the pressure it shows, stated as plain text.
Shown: 350 psi
